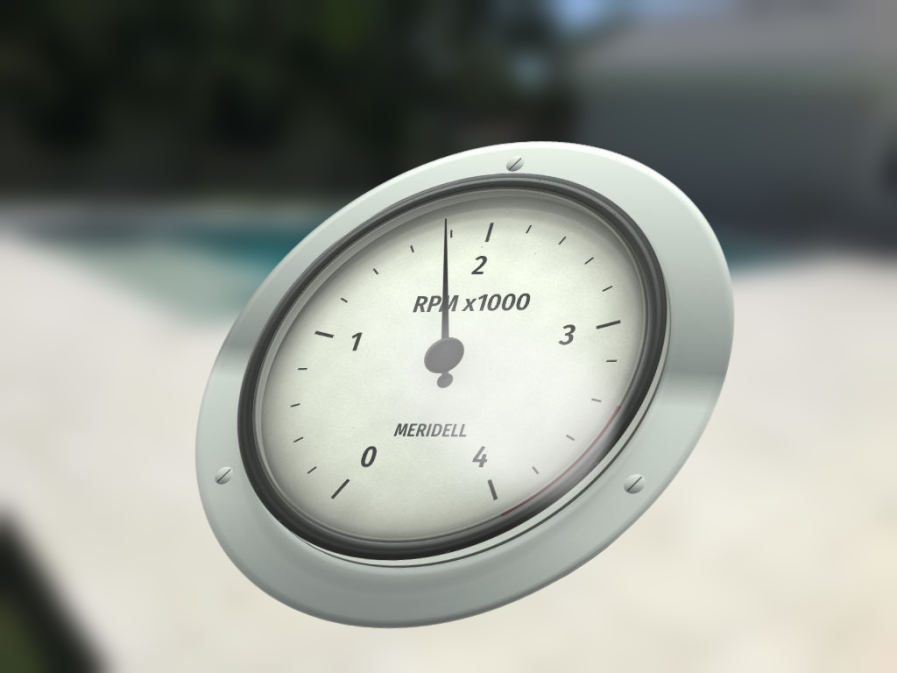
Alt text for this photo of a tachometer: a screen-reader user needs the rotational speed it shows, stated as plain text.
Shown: 1800 rpm
